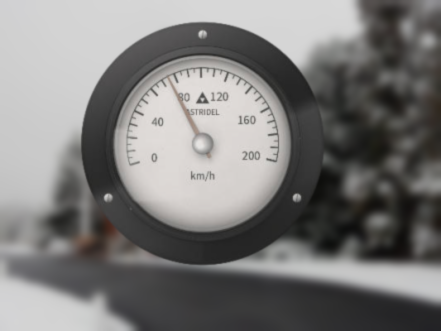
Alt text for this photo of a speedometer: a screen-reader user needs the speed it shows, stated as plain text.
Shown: 75 km/h
